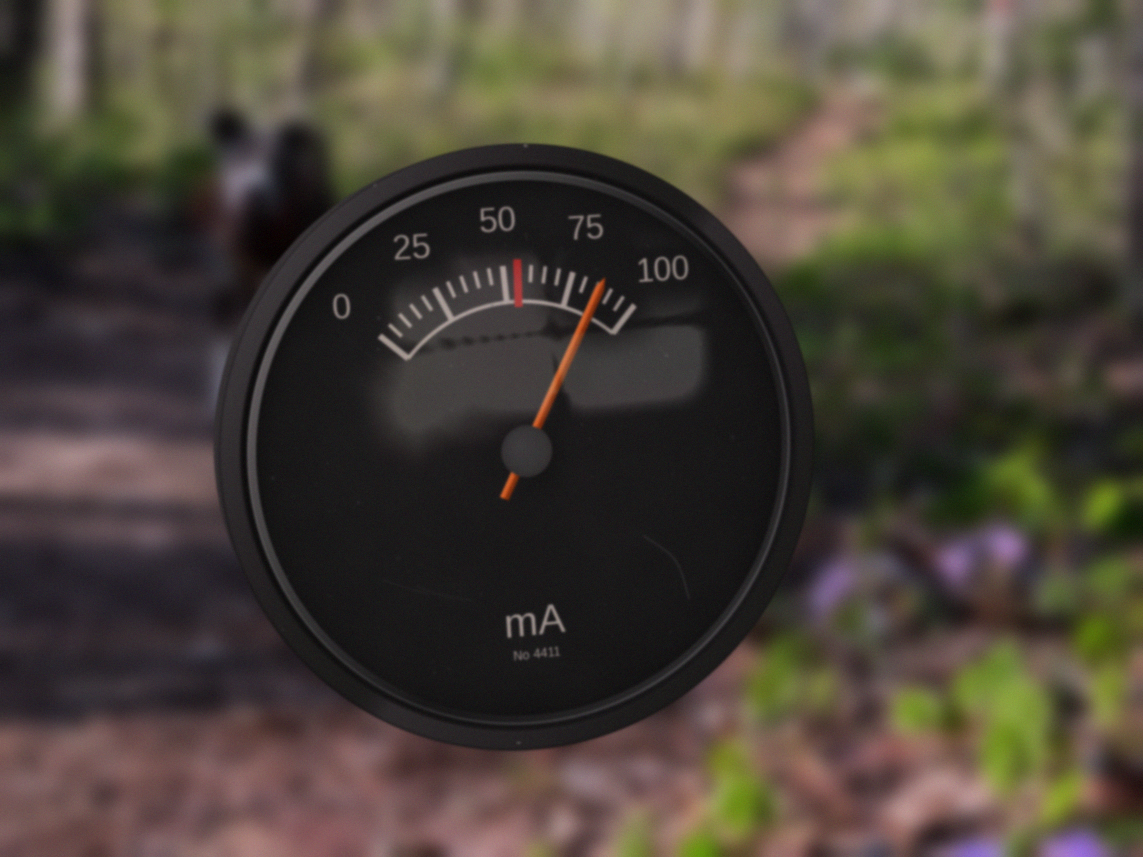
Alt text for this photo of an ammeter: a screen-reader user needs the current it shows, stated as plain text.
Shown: 85 mA
